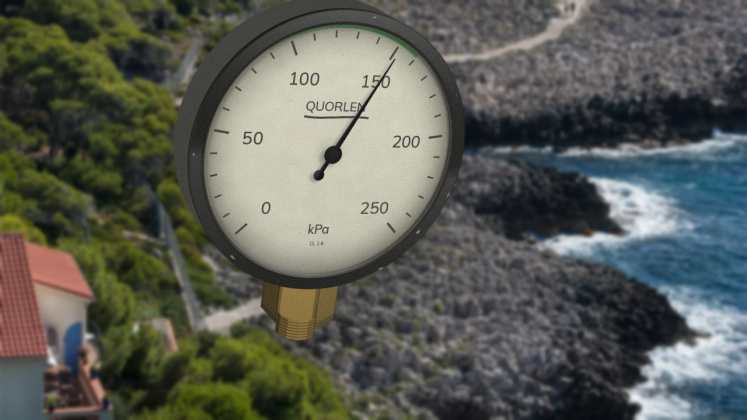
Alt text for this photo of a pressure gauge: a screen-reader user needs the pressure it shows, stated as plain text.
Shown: 150 kPa
